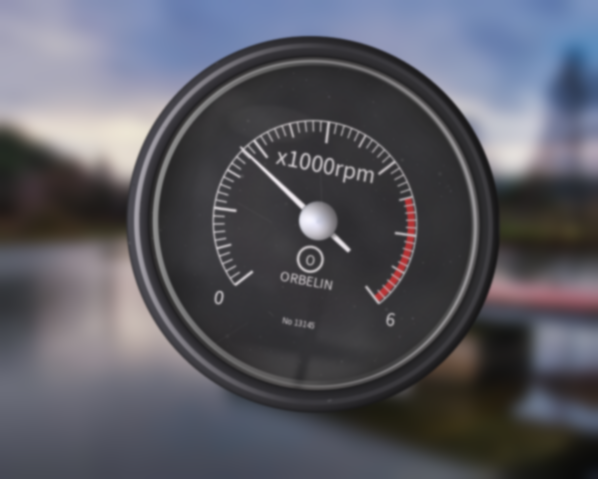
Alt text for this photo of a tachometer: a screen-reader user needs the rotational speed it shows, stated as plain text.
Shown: 1800 rpm
